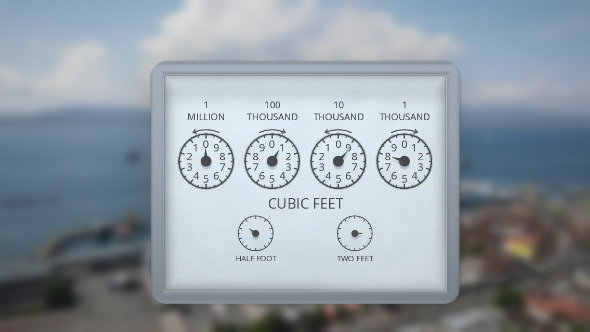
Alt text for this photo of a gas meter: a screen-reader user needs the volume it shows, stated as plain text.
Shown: 8800 ft³
